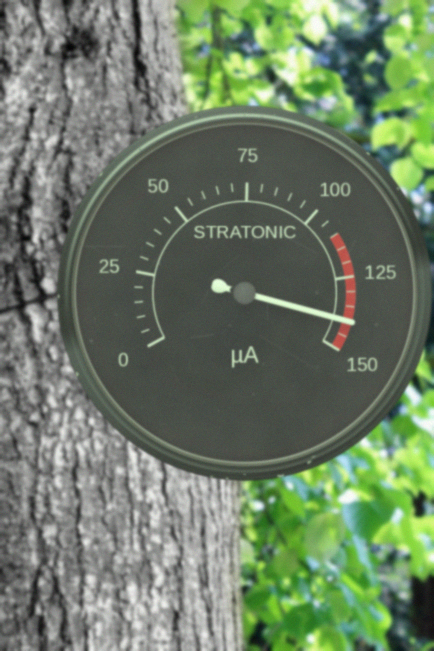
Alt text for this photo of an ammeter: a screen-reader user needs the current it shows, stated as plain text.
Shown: 140 µA
